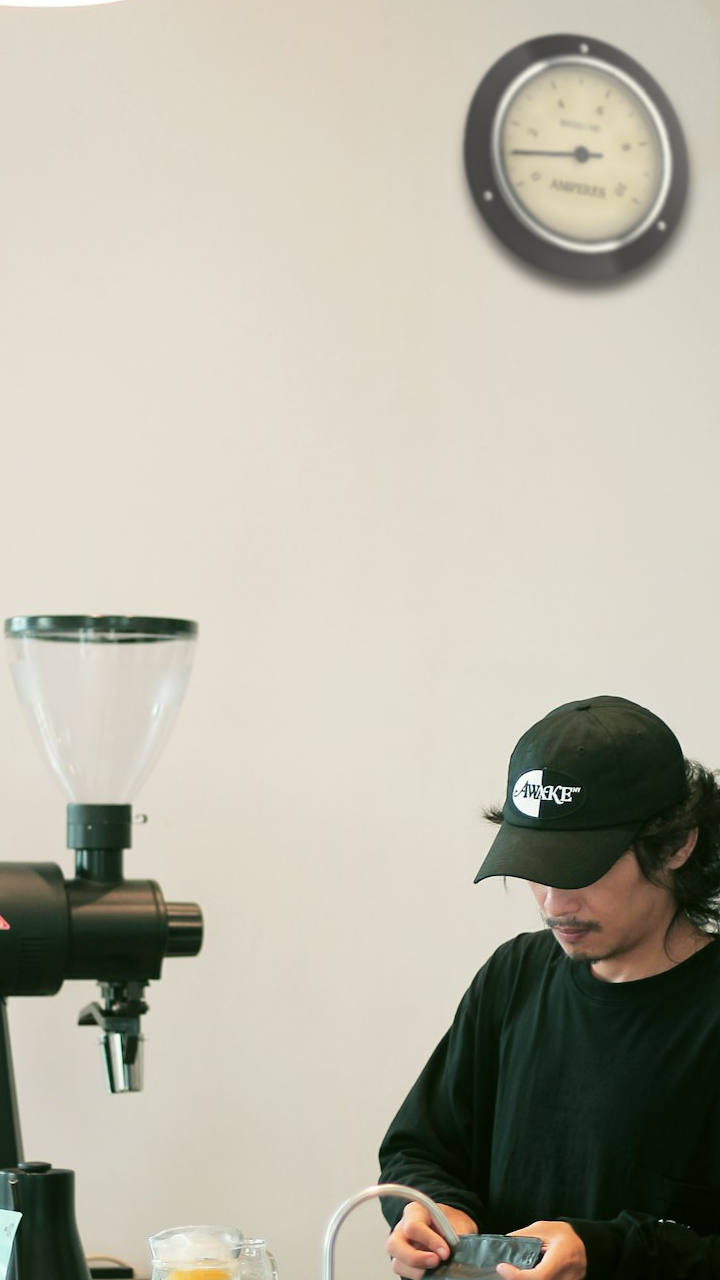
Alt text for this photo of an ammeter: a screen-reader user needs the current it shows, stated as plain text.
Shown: 1 A
